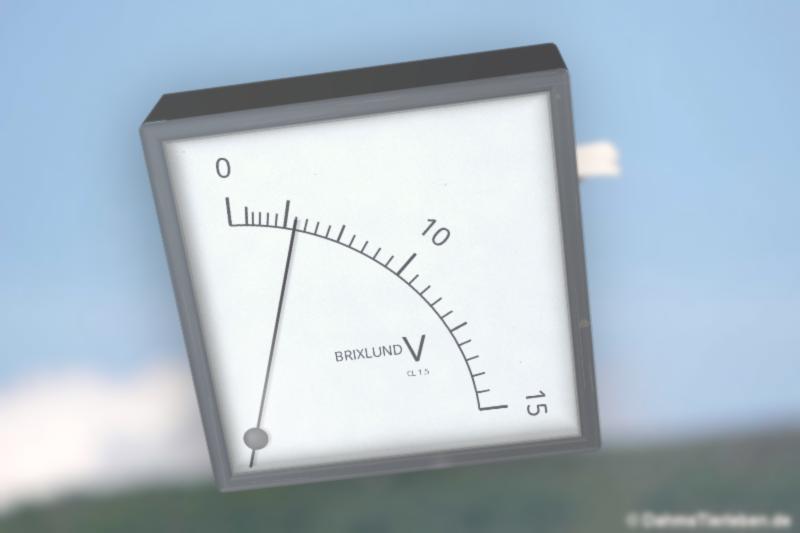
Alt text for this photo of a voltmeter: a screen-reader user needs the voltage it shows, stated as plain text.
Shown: 5.5 V
